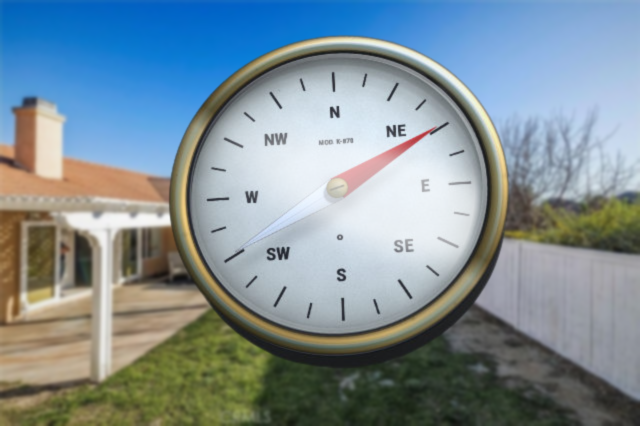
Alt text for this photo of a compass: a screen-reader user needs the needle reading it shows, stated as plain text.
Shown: 60 °
